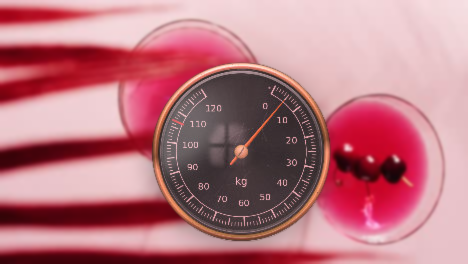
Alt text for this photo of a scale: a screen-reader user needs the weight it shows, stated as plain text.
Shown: 5 kg
